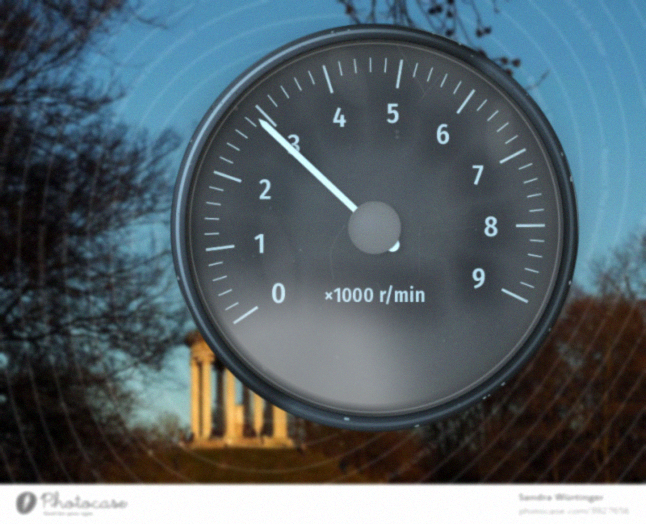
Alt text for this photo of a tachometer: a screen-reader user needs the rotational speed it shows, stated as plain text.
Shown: 2900 rpm
